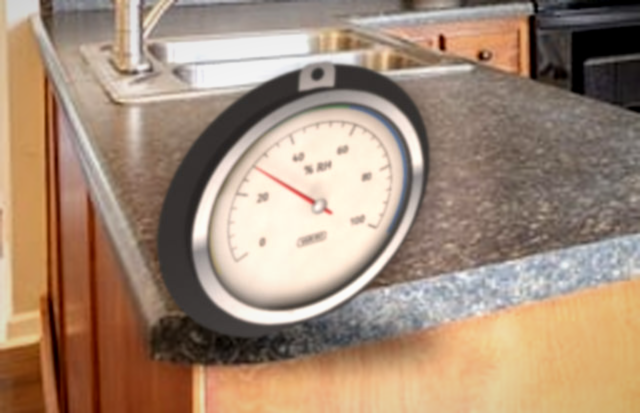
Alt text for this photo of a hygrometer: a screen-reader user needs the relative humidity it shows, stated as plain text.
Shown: 28 %
